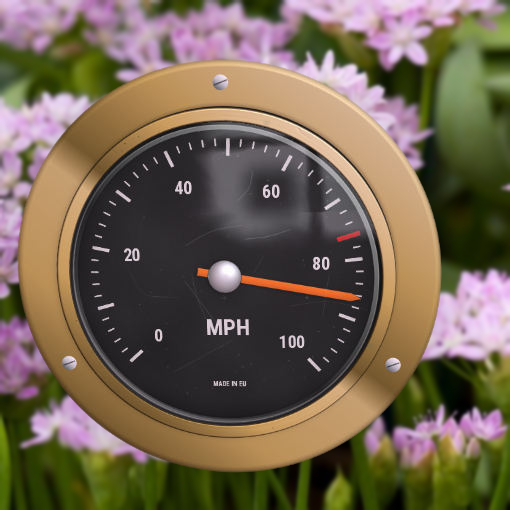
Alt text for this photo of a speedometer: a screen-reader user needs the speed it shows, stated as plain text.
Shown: 86 mph
